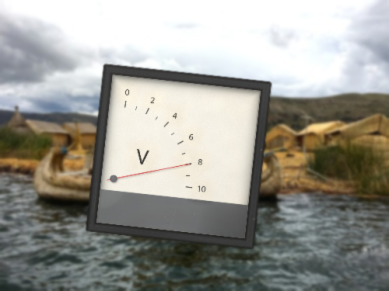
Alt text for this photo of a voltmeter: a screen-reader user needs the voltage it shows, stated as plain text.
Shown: 8 V
